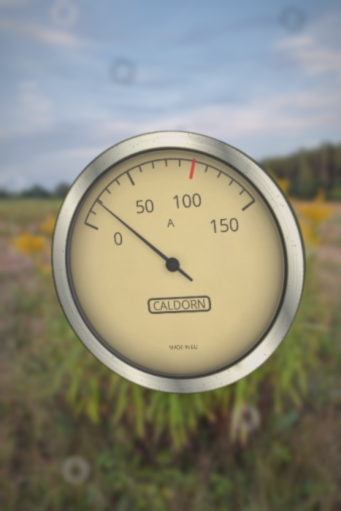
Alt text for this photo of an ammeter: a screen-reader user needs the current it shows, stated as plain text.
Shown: 20 A
